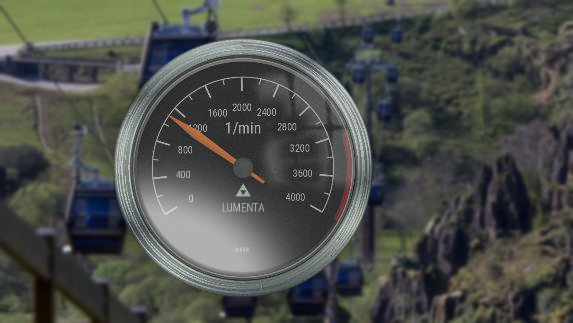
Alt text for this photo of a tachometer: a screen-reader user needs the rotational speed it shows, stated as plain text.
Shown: 1100 rpm
